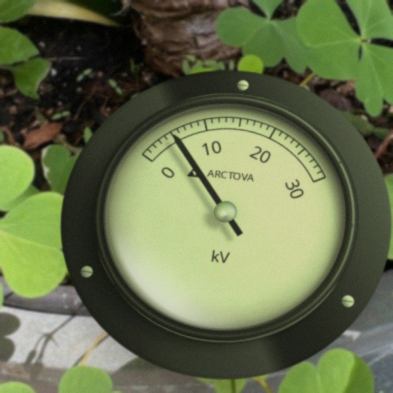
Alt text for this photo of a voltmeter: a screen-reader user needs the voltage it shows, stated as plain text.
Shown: 5 kV
